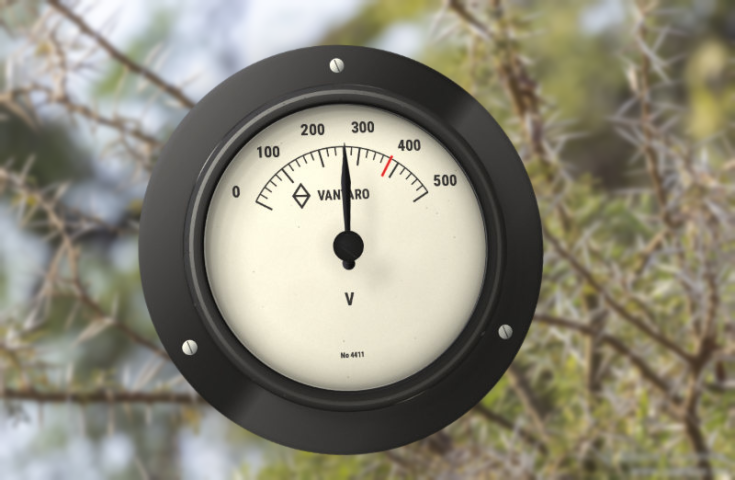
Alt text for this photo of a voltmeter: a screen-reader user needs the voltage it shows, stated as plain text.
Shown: 260 V
